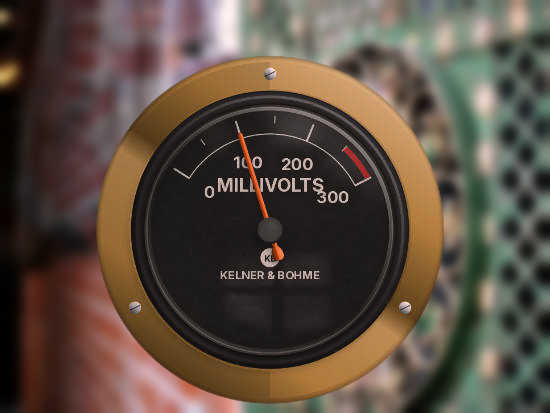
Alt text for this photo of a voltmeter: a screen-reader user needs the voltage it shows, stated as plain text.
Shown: 100 mV
